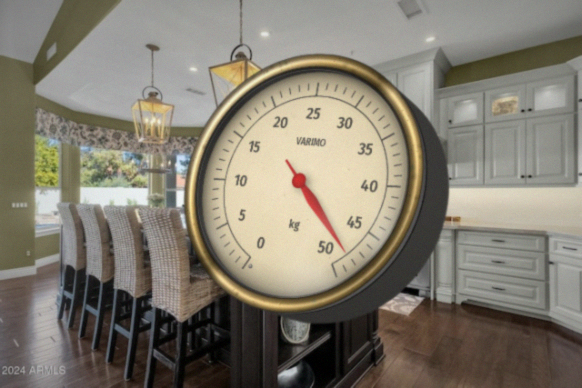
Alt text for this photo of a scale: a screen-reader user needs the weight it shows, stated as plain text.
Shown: 48 kg
